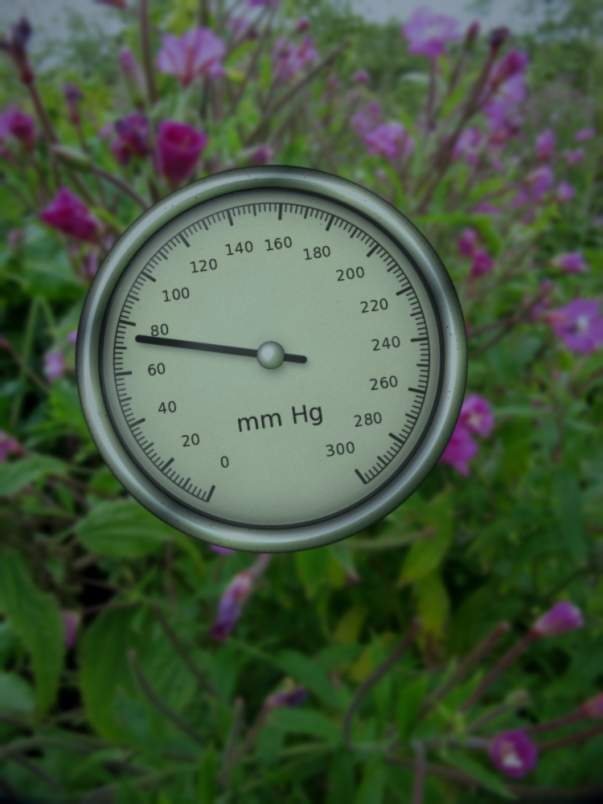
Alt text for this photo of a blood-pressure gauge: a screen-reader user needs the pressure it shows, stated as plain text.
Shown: 74 mmHg
